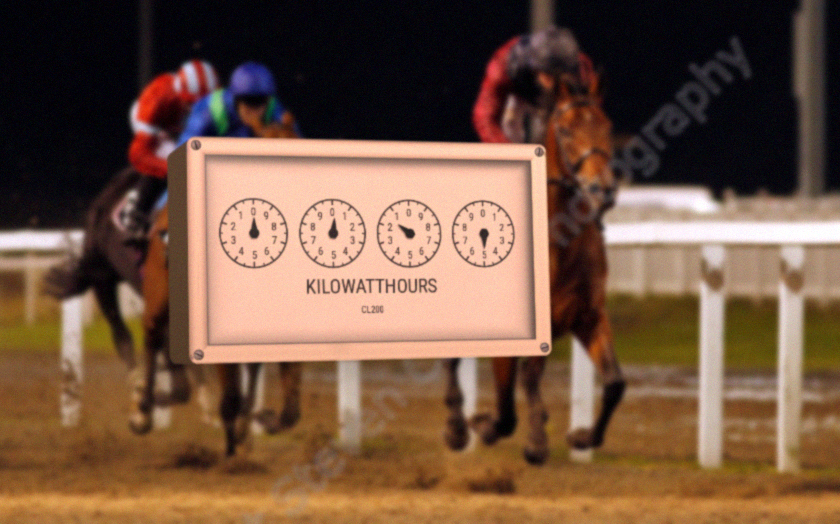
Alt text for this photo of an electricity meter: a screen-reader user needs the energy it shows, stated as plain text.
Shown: 15 kWh
